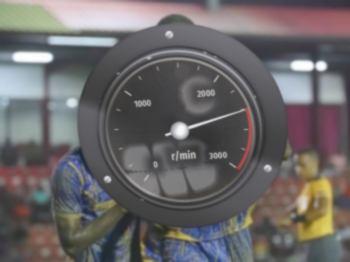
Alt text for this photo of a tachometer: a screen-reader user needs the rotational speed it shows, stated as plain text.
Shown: 2400 rpm
